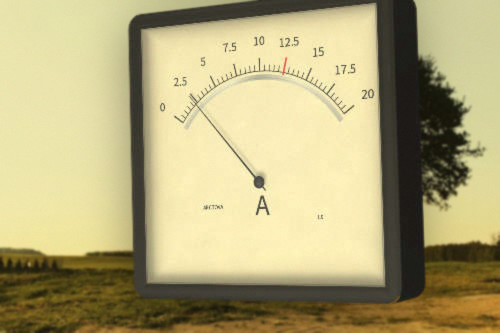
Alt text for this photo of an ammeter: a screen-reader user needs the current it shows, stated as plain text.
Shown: 2.5 A
